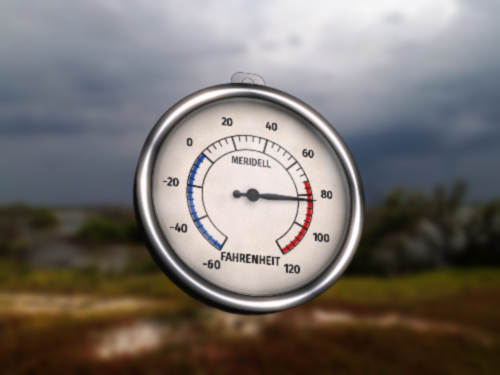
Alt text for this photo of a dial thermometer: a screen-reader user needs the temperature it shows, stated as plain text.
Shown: 84 °F
